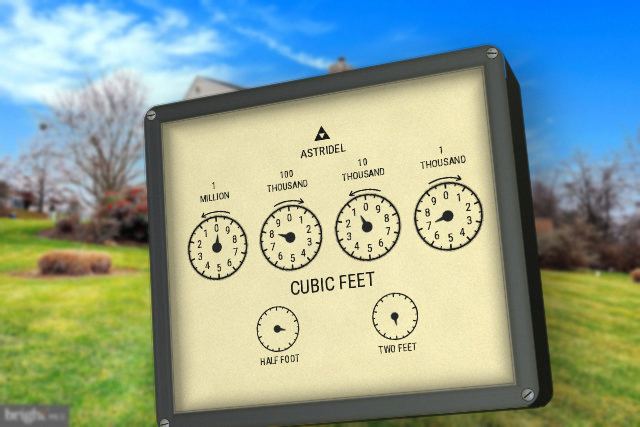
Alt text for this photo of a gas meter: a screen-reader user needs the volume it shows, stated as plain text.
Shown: 980700 ft³
